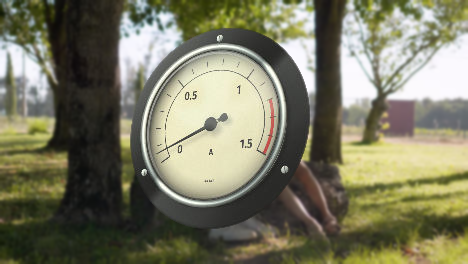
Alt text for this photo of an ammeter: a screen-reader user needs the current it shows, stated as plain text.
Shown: 0.05 A
